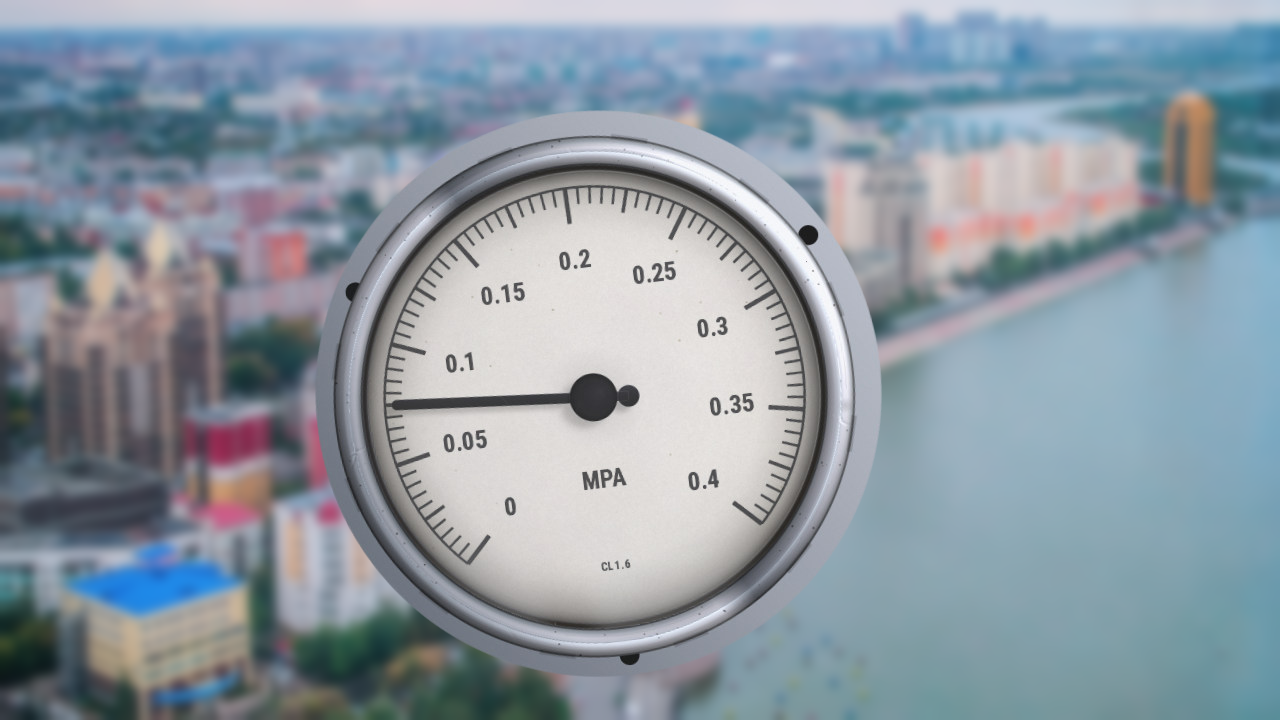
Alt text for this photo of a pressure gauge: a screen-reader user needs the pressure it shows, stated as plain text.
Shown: 0.075 MPa
